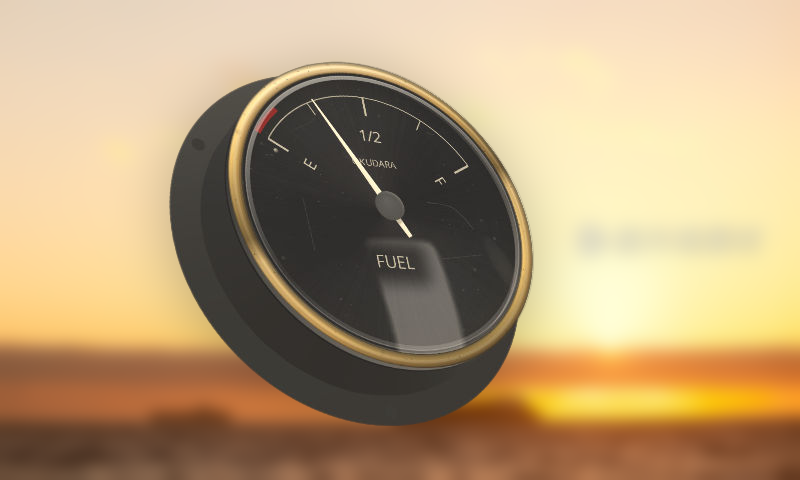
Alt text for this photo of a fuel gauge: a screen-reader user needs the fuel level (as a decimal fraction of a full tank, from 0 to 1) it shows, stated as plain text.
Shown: 0.25
